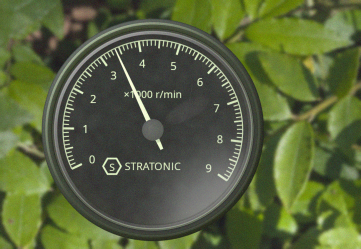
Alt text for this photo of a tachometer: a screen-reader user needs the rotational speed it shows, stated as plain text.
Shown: 3400 rpm
